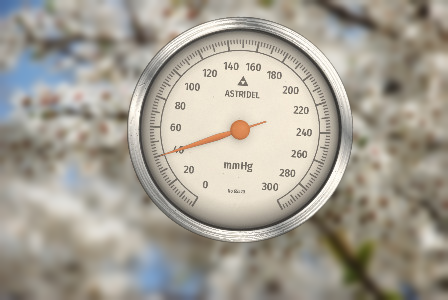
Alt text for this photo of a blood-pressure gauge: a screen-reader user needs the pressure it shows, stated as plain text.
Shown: 40 mmHg
